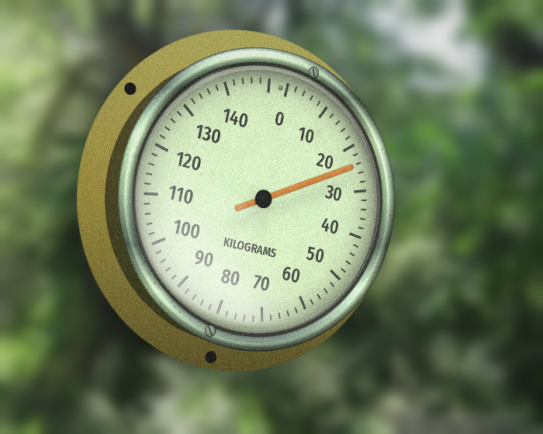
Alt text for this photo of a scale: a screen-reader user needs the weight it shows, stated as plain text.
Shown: 24 kg
